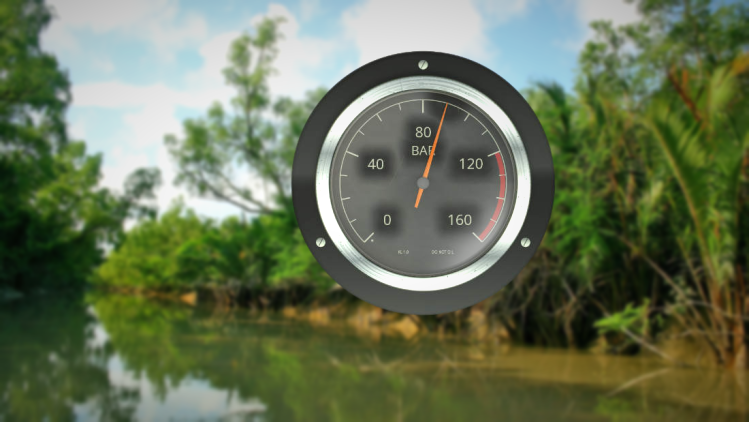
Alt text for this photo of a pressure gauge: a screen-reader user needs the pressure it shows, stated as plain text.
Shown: 90 bar
